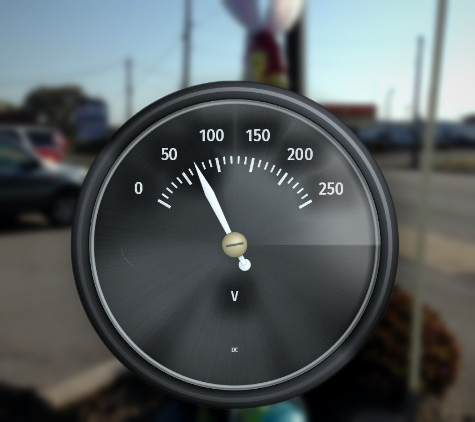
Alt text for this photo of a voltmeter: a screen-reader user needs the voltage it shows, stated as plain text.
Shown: 70 V
